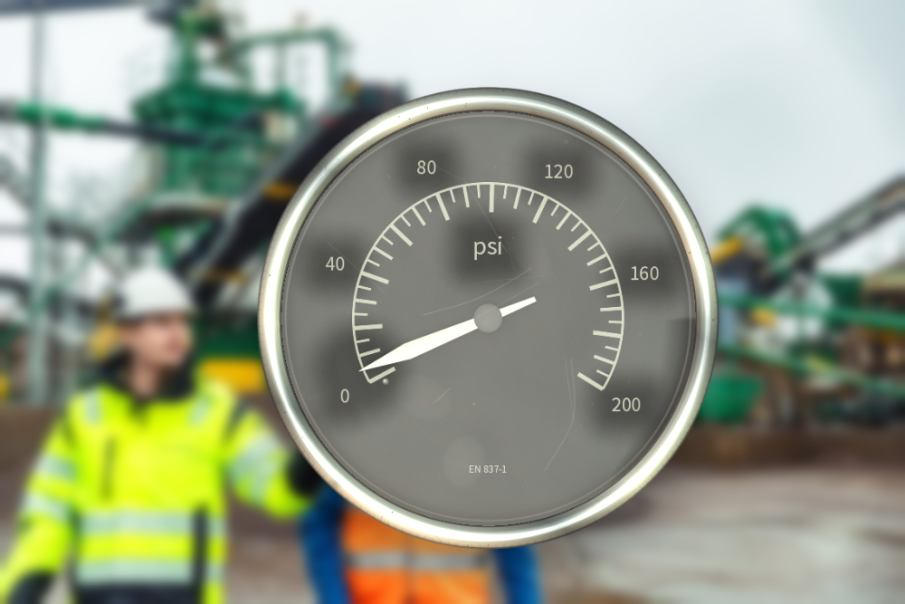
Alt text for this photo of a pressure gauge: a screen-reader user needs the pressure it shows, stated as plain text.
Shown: 5 psi
